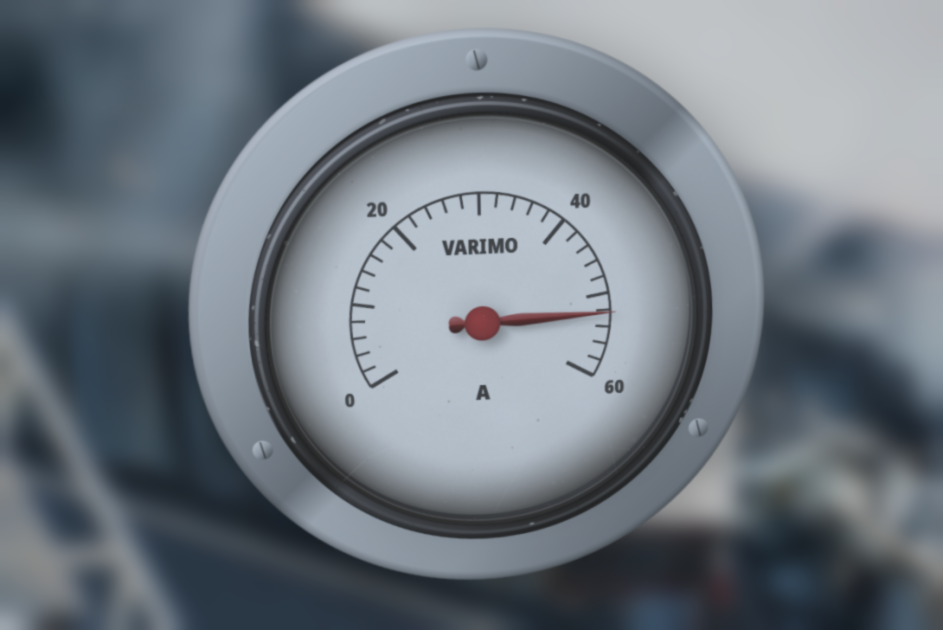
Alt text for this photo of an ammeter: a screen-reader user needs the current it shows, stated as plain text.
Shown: 52 A
